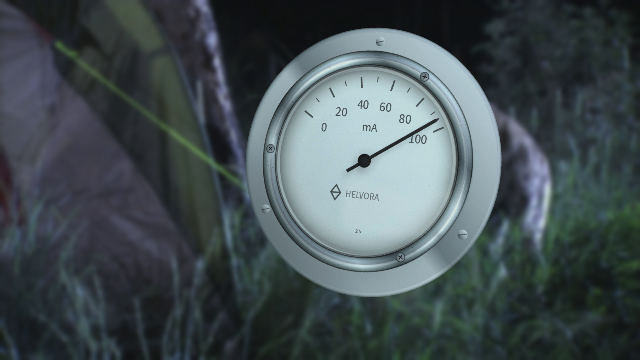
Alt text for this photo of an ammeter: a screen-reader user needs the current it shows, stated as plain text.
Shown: 95 mA
